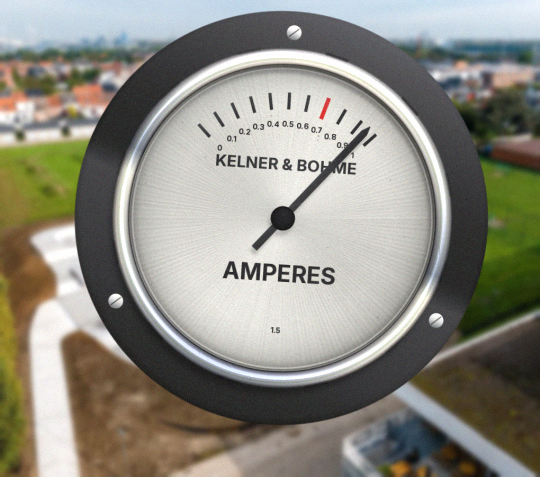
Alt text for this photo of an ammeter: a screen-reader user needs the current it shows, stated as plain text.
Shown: 0.95 A
